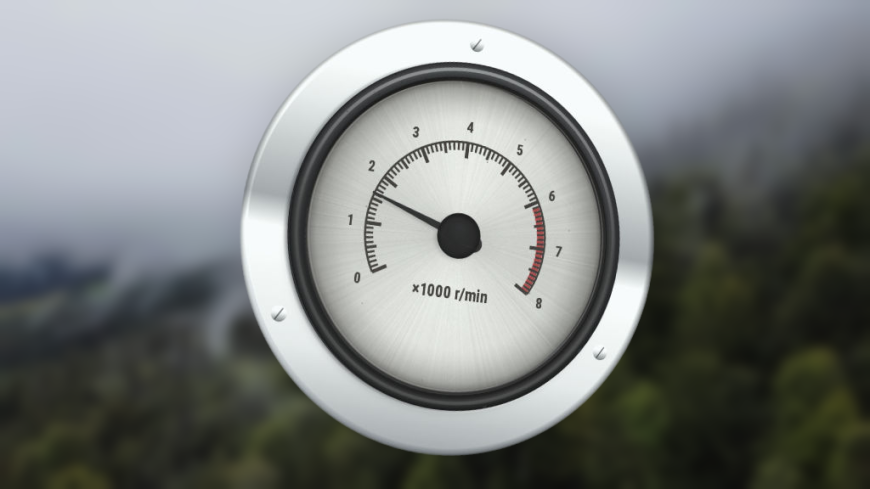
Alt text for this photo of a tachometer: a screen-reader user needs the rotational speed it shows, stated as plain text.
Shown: 1600 rpm
